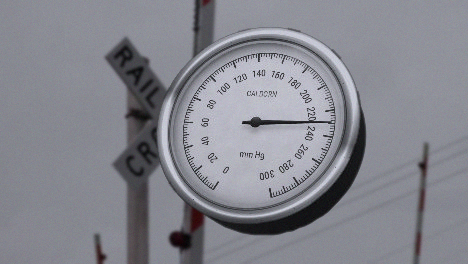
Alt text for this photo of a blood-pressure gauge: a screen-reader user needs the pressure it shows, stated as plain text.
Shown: 230 mmHg
